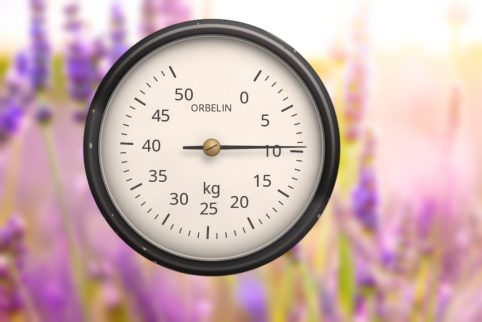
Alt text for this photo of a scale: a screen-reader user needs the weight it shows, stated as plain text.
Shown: 9.5 kg
